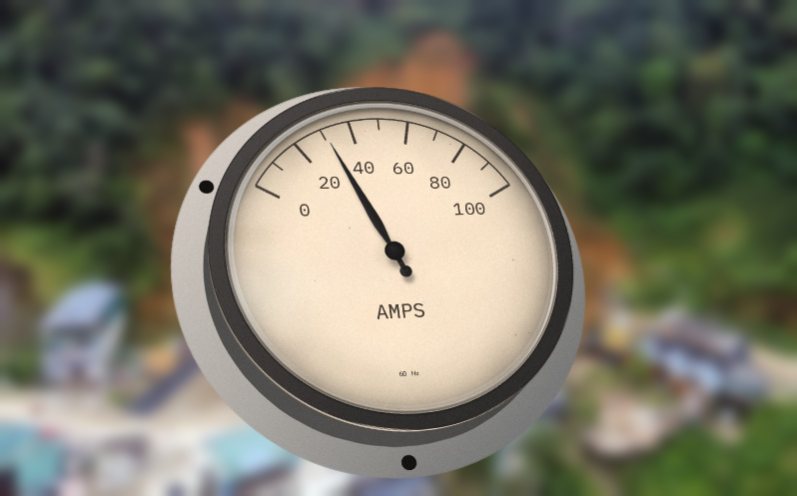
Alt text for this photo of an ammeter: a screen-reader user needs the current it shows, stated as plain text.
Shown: 30 A
